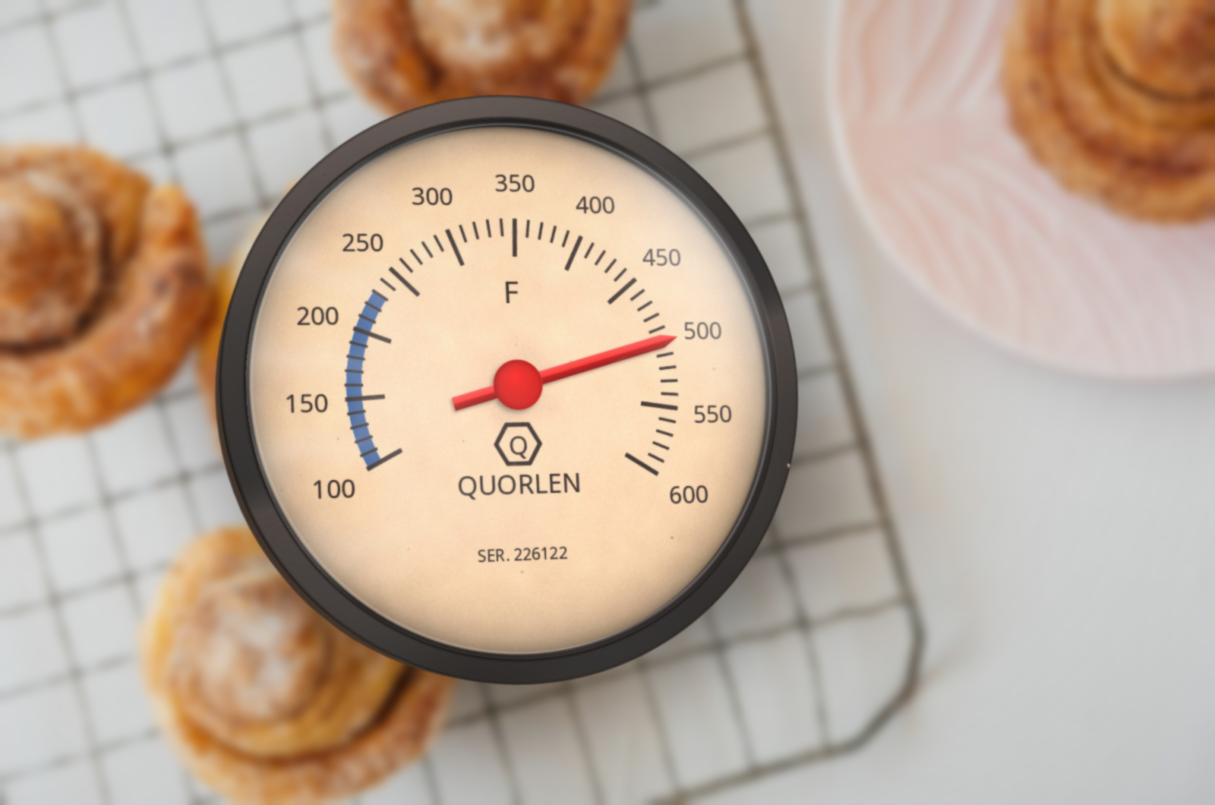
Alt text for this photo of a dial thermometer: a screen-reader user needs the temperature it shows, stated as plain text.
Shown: 500 °F
